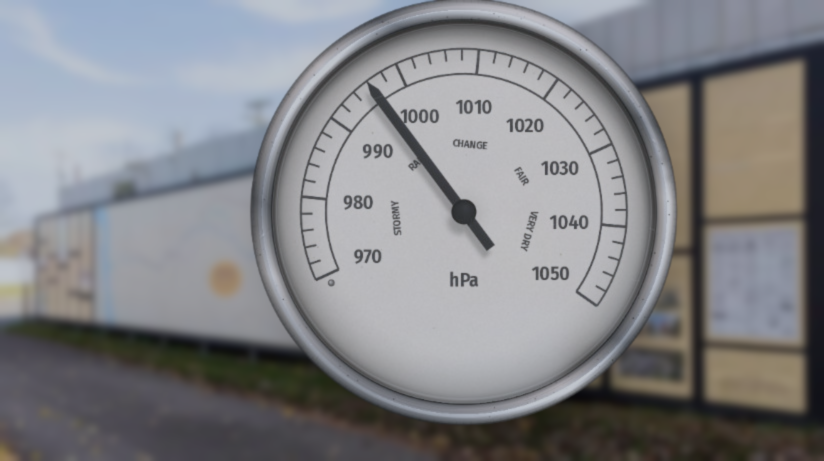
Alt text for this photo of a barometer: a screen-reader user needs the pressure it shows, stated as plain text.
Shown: 996 hPa
